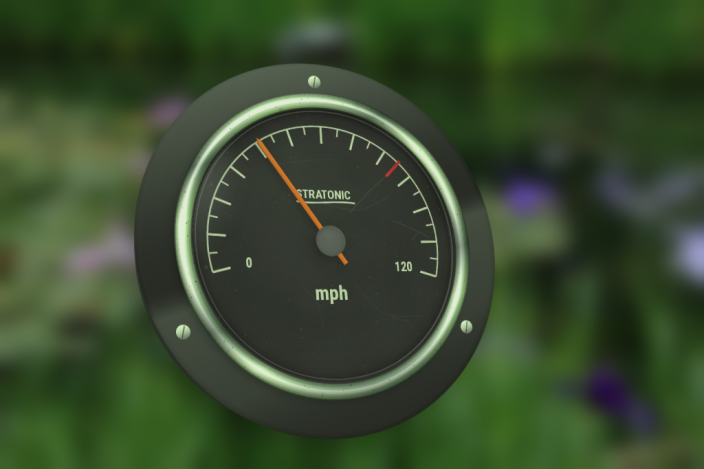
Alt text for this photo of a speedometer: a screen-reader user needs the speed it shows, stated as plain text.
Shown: 40 mph
